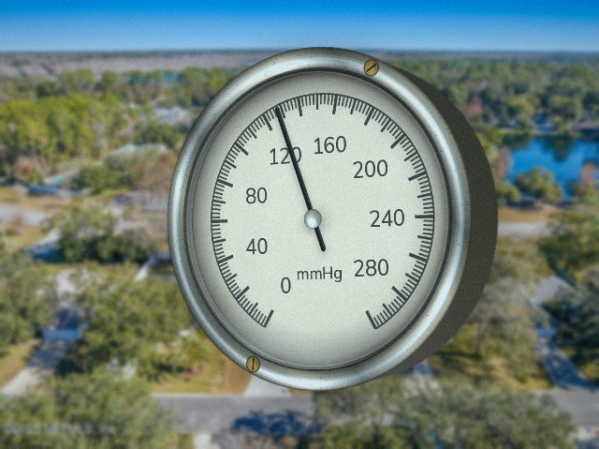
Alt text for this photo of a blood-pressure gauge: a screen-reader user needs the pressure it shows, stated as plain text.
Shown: 130 mmHg
